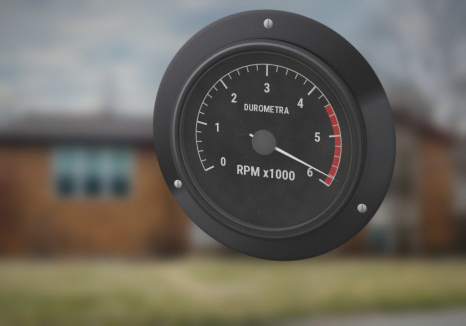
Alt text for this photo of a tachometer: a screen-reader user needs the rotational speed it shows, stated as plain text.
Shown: 5800 rpm
